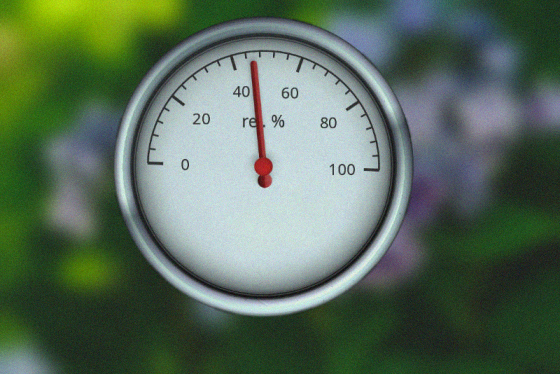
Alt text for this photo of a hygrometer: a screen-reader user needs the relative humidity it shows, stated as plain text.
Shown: 46 %
